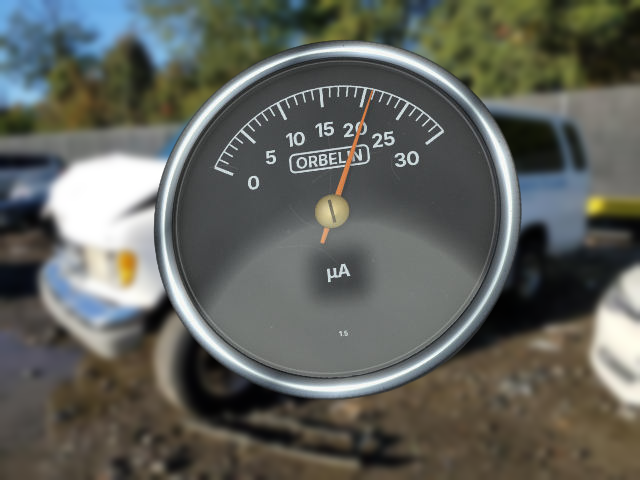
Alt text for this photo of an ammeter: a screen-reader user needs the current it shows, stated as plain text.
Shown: 21 µA
